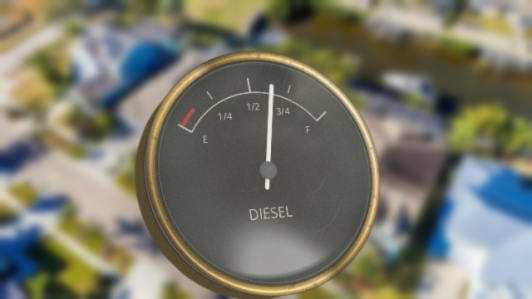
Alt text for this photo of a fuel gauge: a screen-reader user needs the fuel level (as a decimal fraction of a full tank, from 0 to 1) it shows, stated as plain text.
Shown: 0.625
